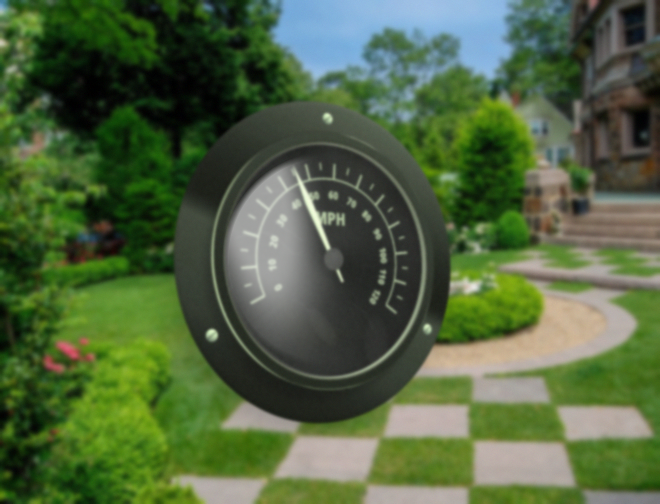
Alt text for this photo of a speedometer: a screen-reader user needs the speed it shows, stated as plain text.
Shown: 45 mph
